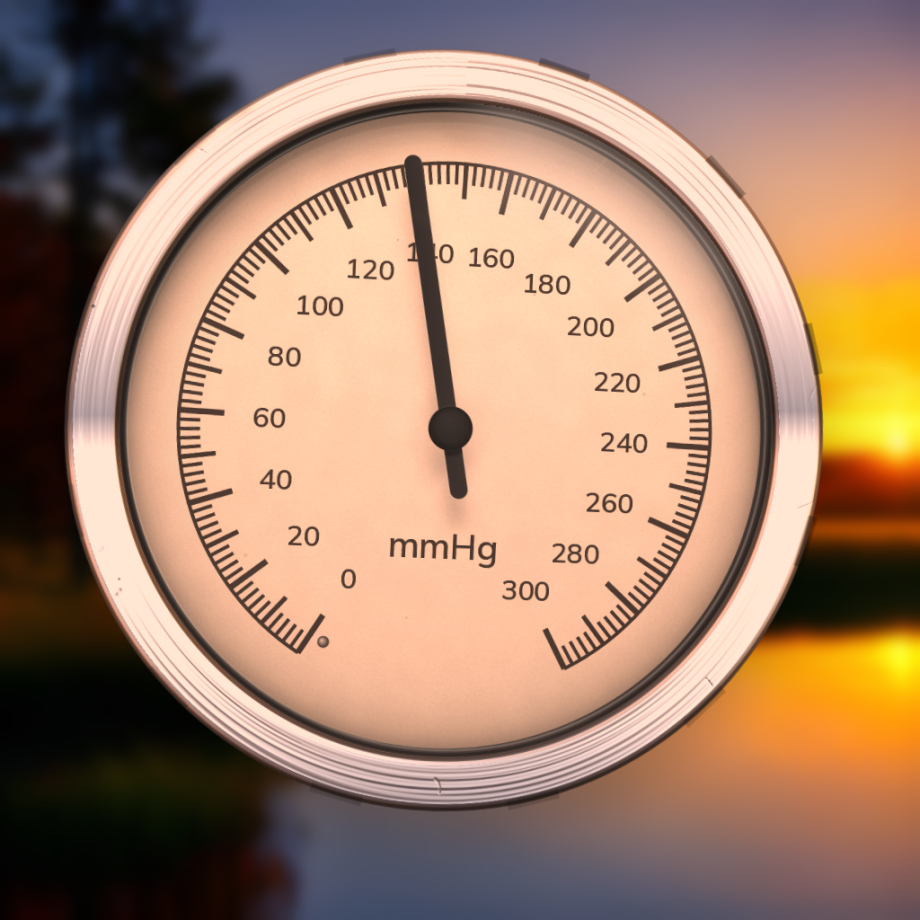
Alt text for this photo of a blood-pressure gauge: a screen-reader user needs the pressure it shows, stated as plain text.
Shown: 138 mmHg
